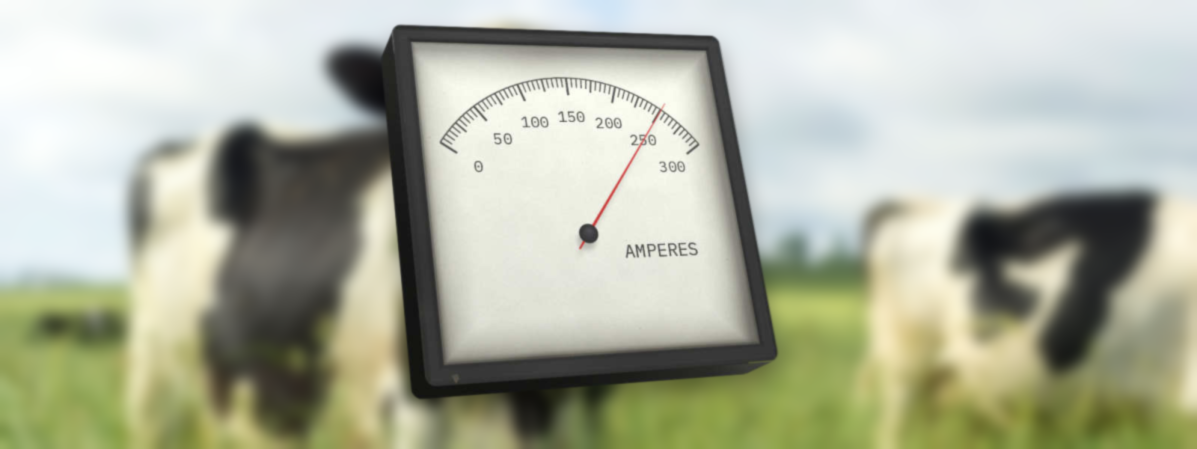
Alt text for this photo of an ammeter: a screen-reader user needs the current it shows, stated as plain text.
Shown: 250 A
